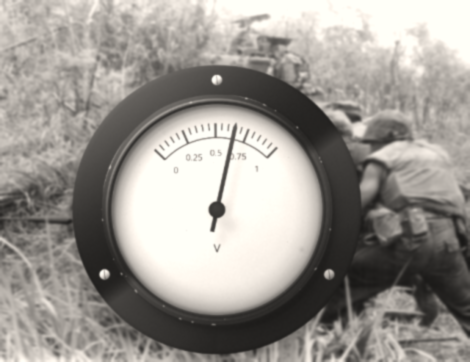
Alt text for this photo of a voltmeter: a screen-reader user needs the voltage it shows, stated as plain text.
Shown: 0.65 V
